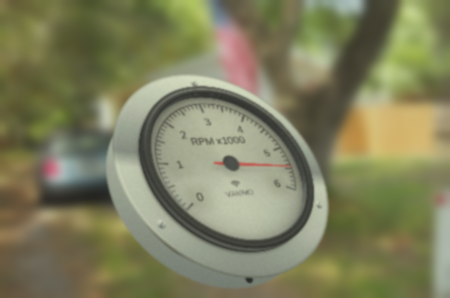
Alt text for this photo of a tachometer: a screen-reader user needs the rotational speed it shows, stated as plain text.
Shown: 5500 rpm
